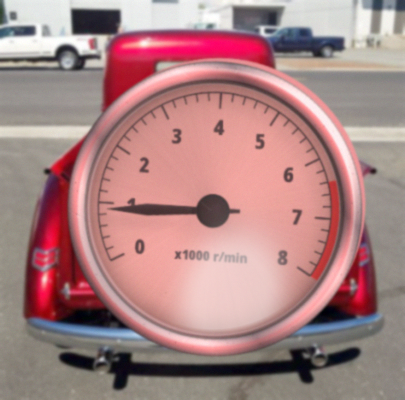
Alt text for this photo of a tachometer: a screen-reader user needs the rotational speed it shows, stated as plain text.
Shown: 900 rpm
